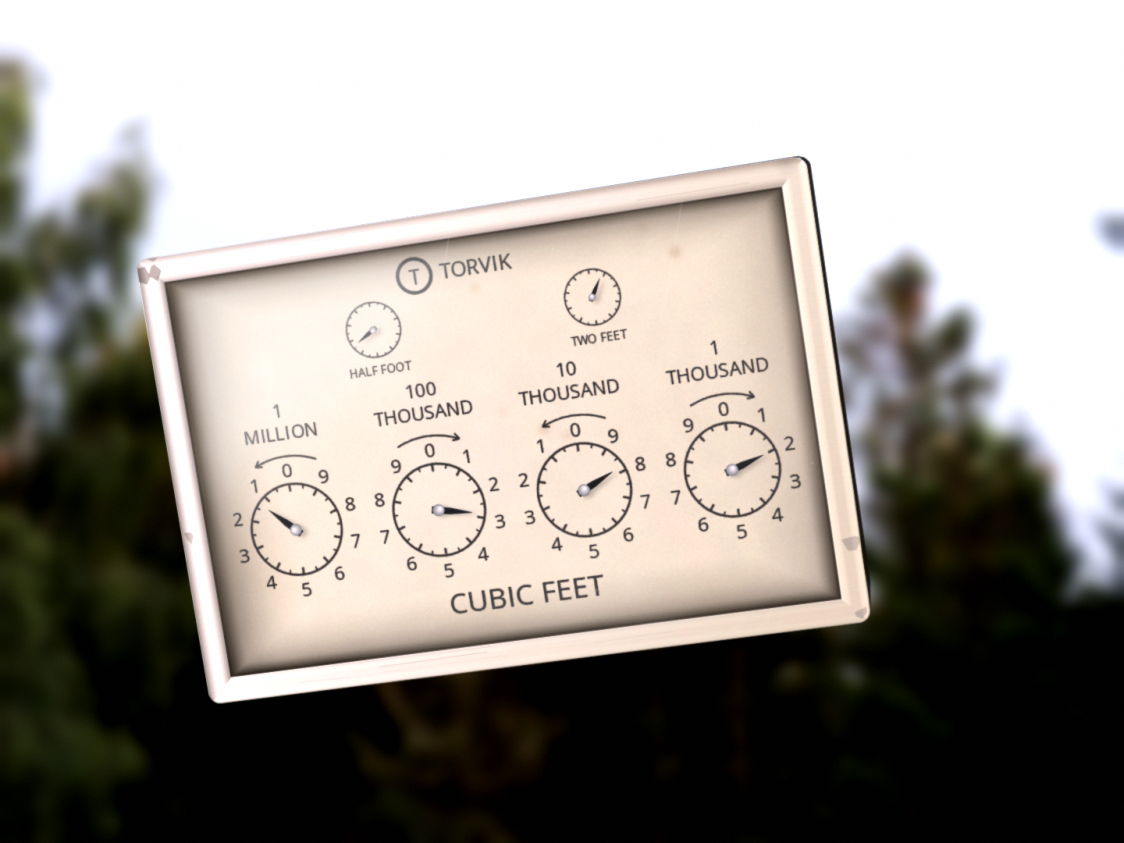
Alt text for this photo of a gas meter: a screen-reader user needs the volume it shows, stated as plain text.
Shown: 128200 ft³
